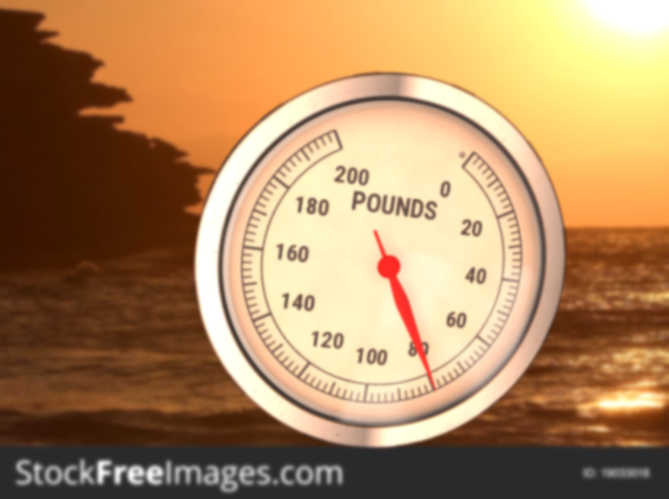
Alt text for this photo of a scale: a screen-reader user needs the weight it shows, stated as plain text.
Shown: 80 lb
